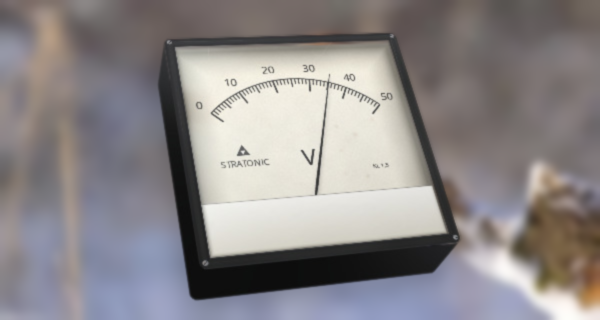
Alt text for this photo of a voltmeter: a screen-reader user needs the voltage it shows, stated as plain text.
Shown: 35 V
